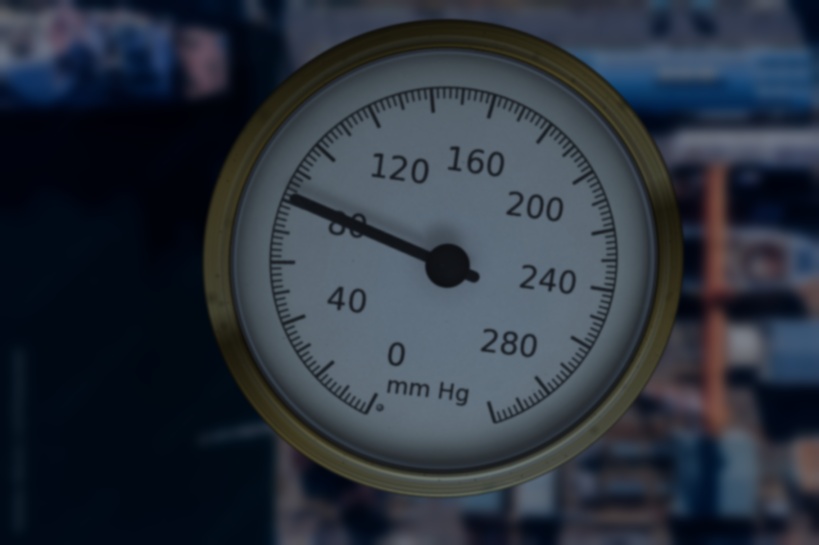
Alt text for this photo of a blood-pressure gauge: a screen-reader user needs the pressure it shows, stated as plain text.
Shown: 82 mmHg
